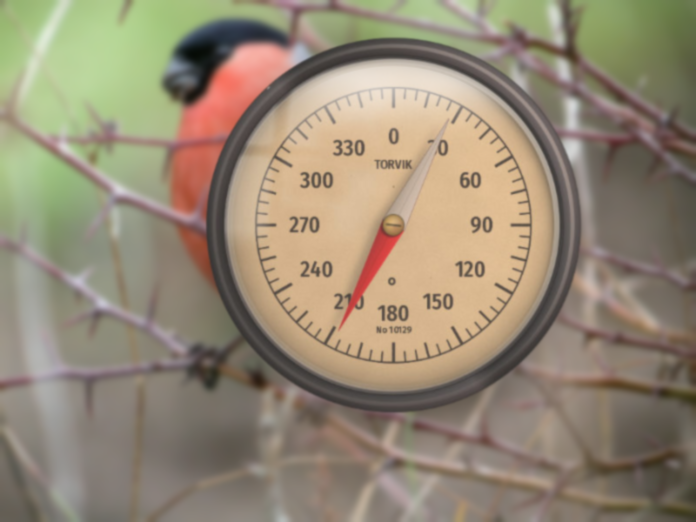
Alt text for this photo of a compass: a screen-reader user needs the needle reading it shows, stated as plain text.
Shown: 207.5 °
